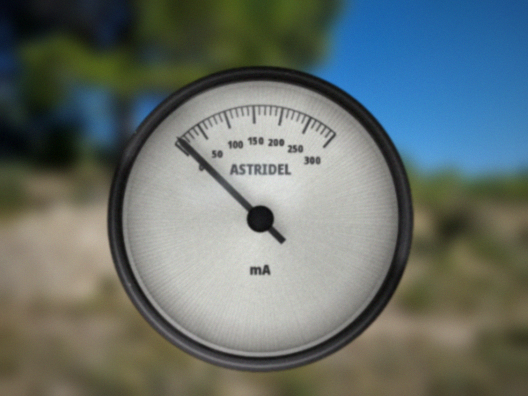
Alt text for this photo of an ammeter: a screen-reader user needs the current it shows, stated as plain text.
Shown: 10 mA
